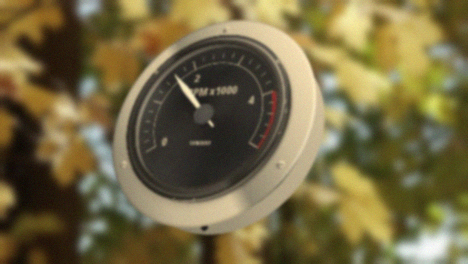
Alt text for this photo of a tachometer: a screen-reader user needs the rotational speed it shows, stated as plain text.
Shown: 1600 rpm
